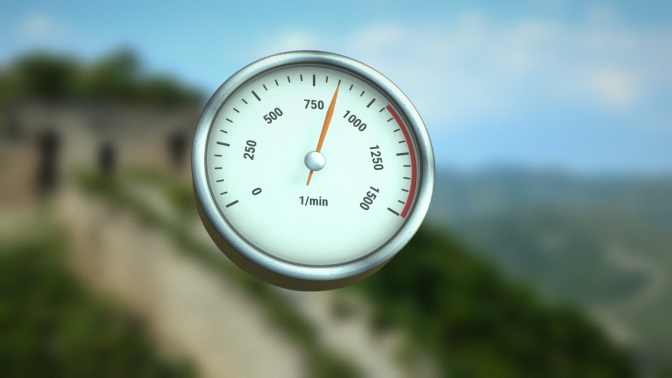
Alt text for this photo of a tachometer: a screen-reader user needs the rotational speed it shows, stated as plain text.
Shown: 850 rpm
